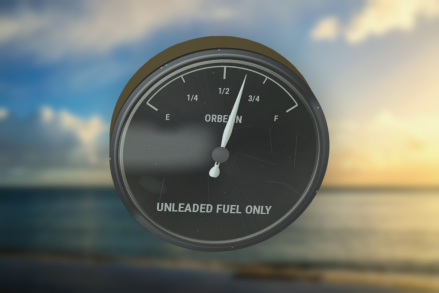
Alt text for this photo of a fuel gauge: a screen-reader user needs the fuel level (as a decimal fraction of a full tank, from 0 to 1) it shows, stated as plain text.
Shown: 0.625
